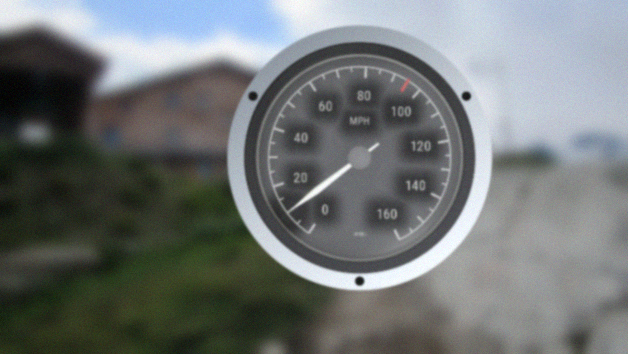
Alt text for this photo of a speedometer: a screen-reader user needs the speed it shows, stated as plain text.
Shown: 10 mph
